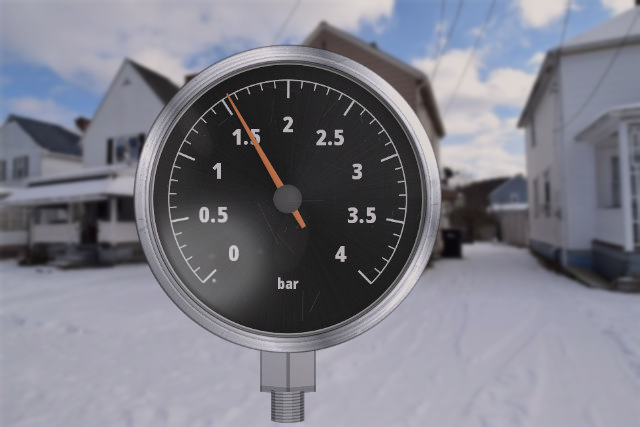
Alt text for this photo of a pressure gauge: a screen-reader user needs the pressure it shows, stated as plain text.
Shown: 1.55 bar
